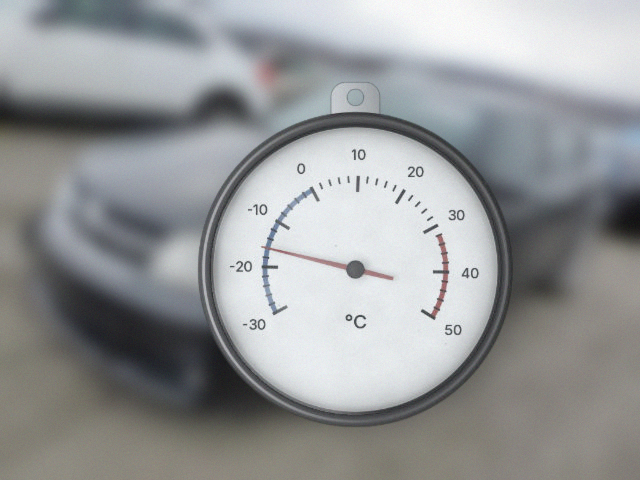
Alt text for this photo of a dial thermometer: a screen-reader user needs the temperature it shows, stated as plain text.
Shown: -16 °C
